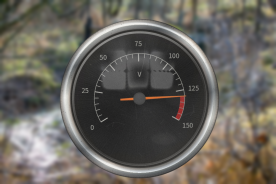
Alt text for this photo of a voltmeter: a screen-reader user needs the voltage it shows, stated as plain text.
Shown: 130 V
